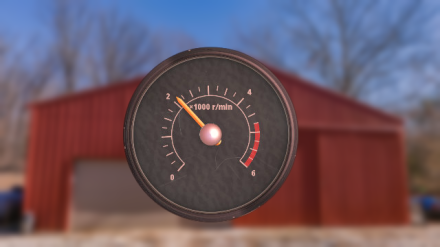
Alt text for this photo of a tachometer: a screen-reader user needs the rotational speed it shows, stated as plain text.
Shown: 2125 rpm
